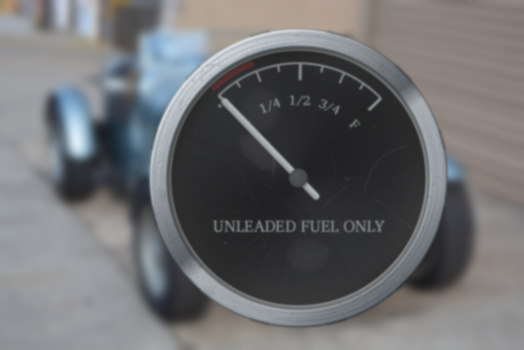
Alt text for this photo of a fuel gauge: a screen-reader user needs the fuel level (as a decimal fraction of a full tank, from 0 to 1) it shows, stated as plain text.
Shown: 0
